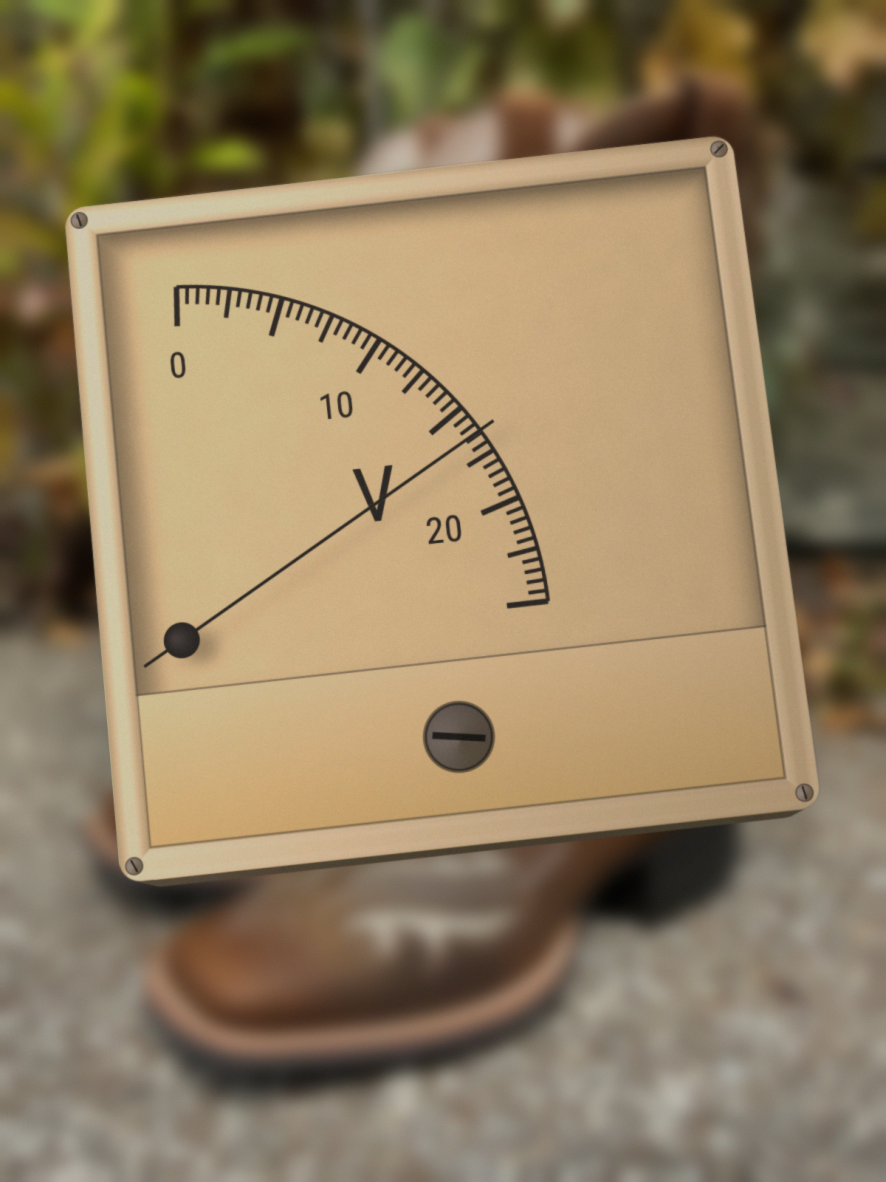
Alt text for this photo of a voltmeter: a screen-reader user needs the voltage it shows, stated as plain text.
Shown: 16.5 V
